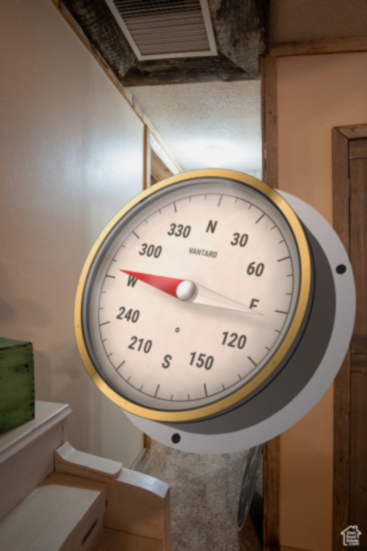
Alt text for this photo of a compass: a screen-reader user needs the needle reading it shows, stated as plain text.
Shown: 275 °
